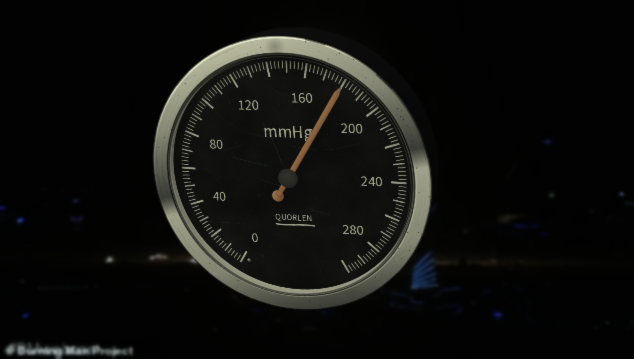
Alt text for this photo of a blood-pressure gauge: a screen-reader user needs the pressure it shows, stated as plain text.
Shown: 180 mmHg
